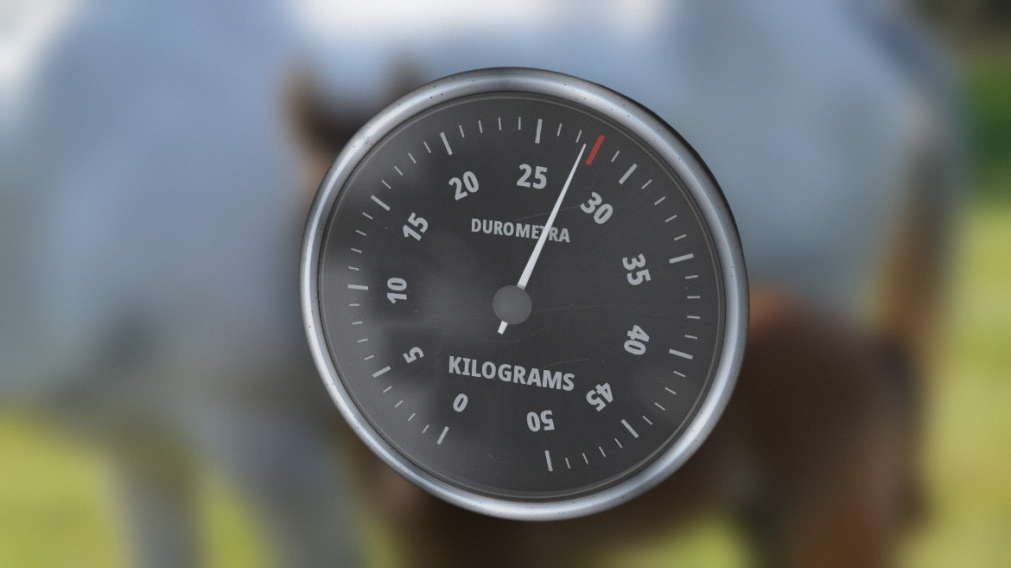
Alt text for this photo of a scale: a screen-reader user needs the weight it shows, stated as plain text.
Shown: 27.5 kg
